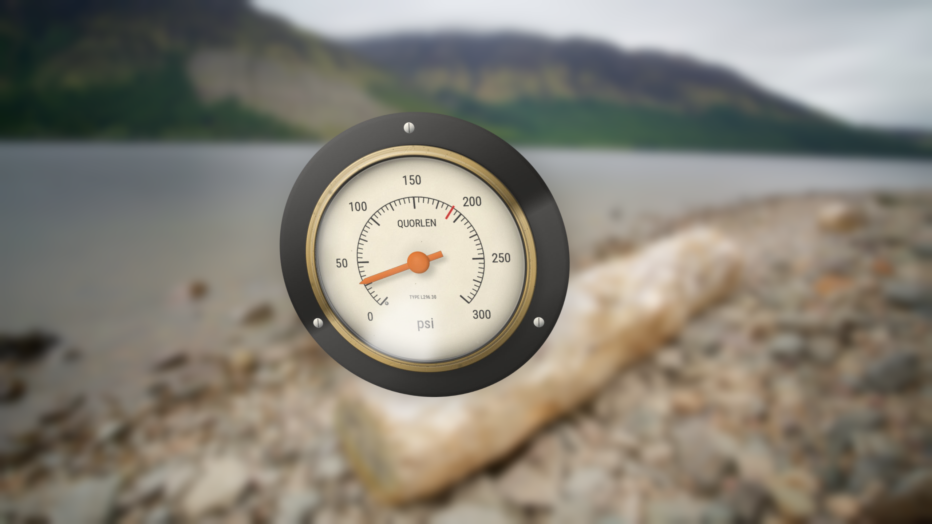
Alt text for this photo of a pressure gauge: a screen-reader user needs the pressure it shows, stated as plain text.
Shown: 30 psi
